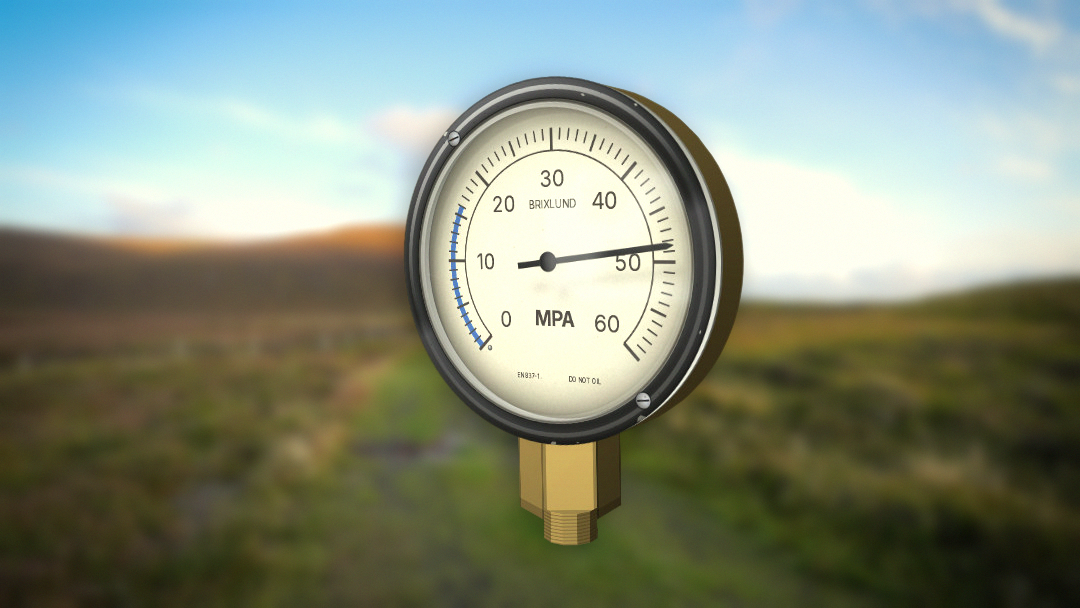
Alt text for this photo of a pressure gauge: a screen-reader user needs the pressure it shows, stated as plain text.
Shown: 48.5 MPa
